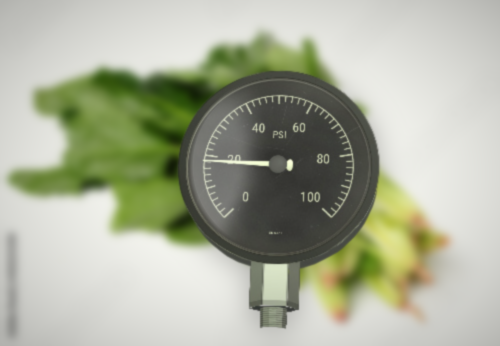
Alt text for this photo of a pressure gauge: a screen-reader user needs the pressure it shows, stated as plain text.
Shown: 18 psi
